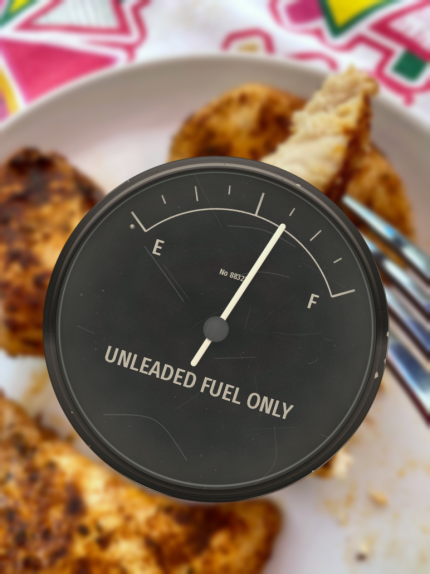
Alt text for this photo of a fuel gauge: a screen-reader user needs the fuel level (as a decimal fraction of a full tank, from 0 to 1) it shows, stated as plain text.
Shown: 0.625
